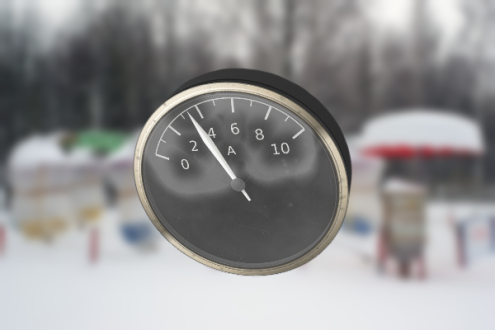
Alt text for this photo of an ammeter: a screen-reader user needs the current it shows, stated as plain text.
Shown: 3.5 A
